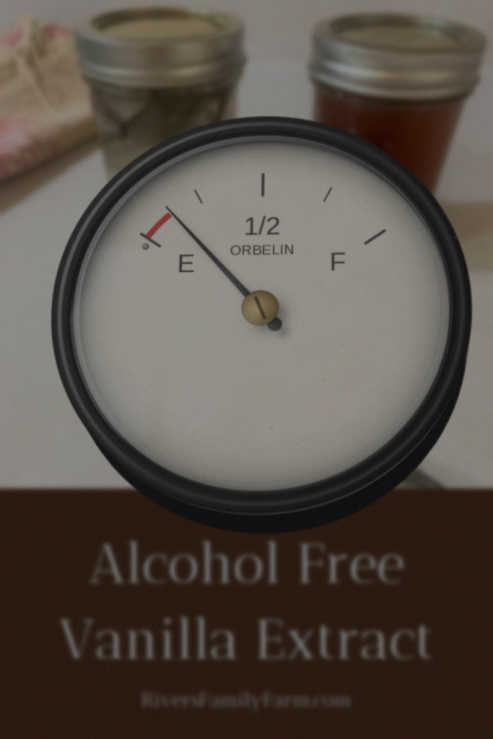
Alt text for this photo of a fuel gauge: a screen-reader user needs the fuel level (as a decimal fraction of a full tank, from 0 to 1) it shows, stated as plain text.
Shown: 0.125
